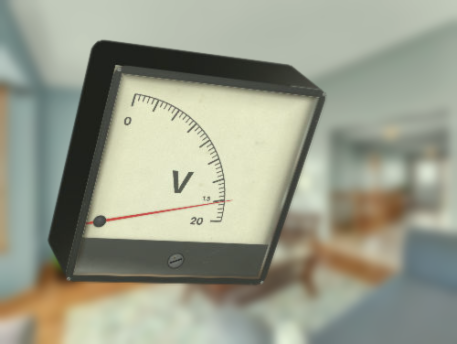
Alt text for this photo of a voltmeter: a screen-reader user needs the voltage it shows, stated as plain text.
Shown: 17.5 V
